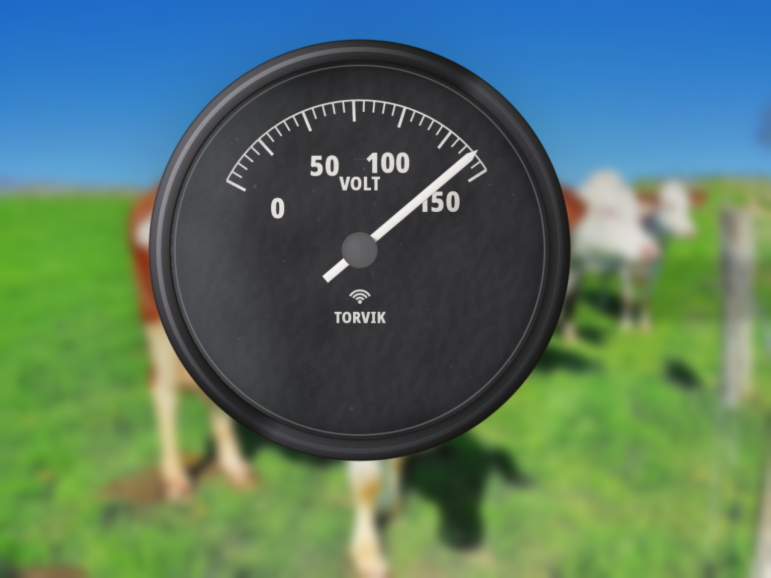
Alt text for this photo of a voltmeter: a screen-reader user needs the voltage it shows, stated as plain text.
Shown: 140 V
